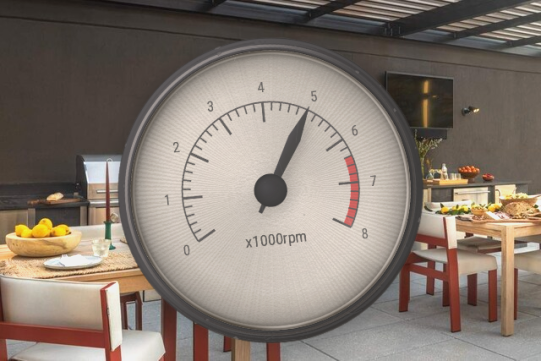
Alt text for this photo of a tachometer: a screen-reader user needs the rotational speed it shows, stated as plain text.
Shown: 5000 rpm
